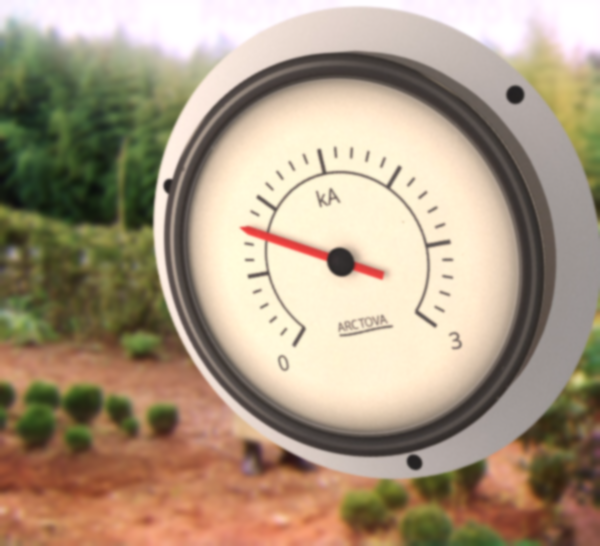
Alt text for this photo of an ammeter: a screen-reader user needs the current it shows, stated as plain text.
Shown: 0.8 kA
